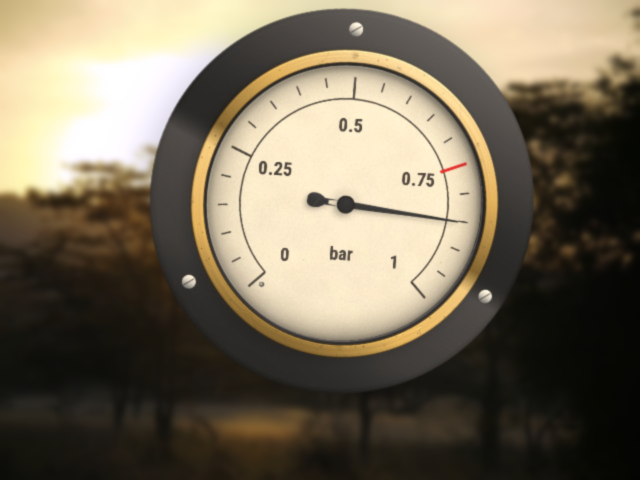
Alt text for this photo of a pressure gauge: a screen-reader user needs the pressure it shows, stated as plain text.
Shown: 0.85 bar
